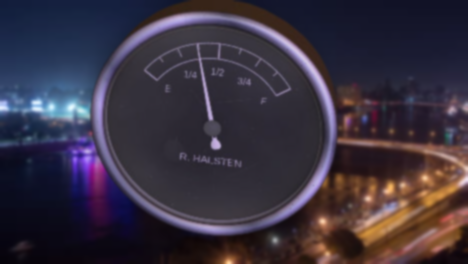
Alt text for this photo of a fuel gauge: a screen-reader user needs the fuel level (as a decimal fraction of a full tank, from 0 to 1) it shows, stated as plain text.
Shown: 0.375
